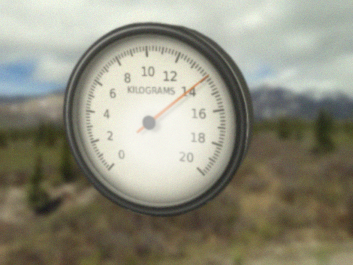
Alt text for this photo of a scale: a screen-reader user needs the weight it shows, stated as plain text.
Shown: 14 kg
